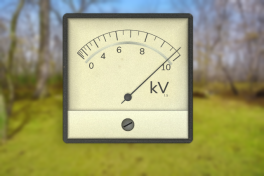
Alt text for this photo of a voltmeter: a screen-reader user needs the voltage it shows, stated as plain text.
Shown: 9.75 kV
